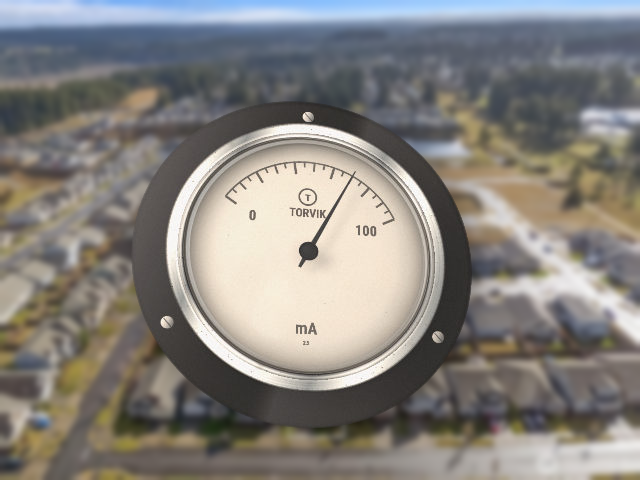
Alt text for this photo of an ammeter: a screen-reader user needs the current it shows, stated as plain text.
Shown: 70 mA
